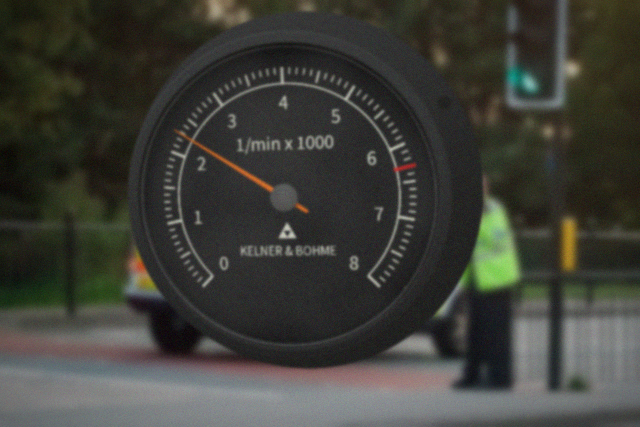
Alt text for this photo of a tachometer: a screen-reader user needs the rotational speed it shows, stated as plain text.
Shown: 2300 rpm
